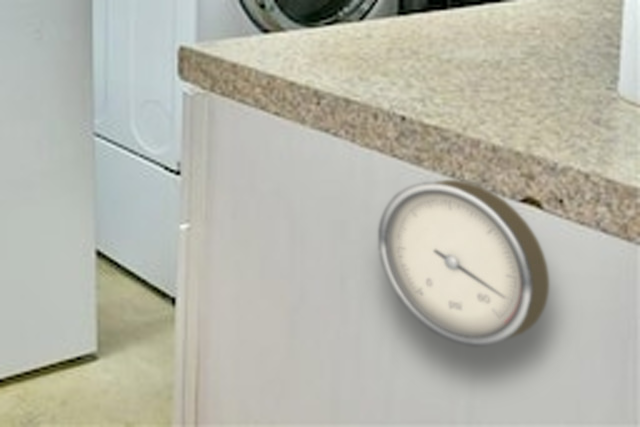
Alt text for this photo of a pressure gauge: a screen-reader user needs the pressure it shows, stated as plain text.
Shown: 55 psi
